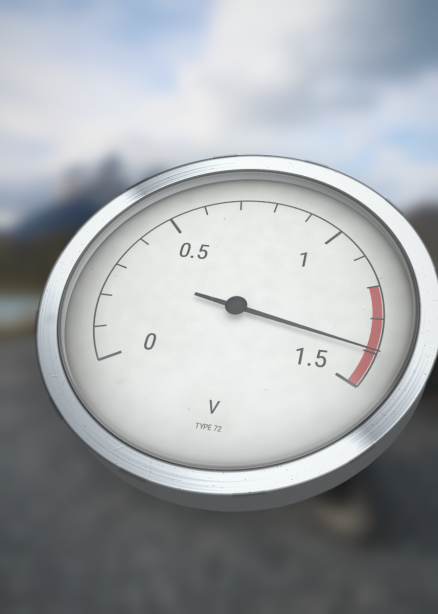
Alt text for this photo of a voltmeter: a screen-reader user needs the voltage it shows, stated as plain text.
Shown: 1.4 V
